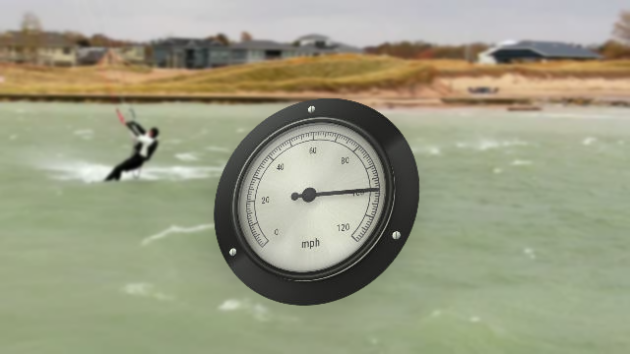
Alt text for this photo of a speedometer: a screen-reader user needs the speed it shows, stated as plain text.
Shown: 100 mph
